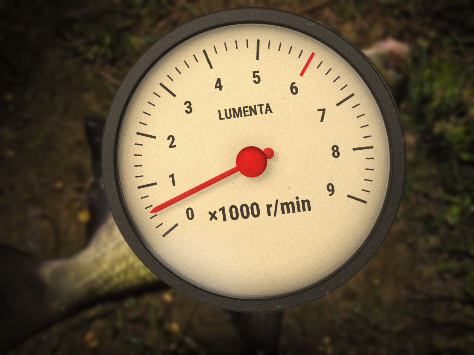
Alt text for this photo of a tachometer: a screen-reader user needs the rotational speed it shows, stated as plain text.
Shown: 500 rpm
